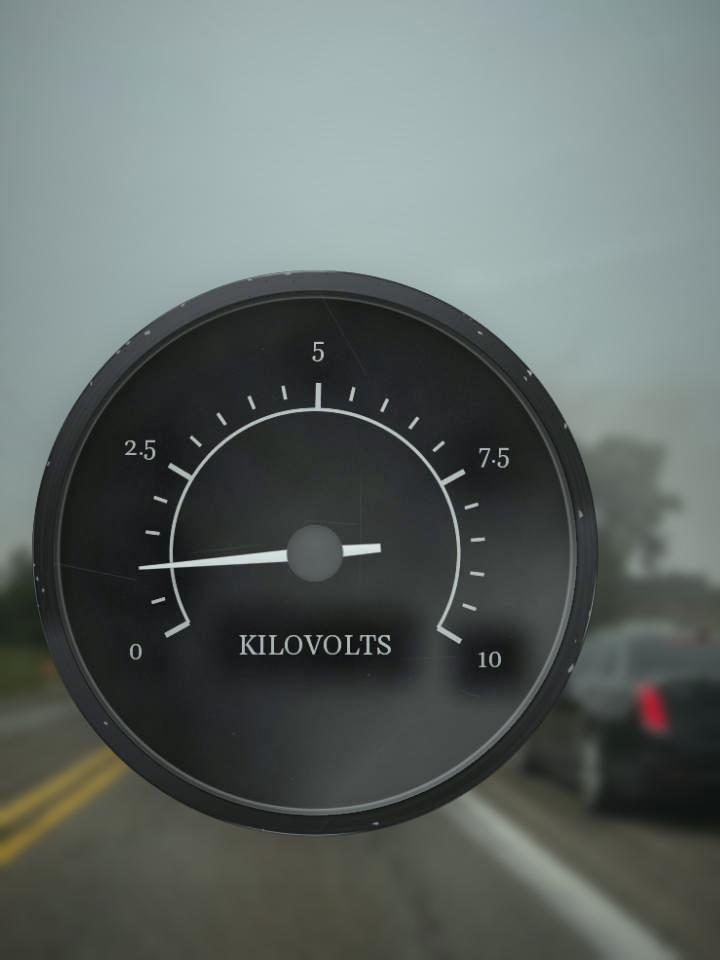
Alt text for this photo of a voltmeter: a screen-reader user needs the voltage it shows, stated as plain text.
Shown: 1 kV
